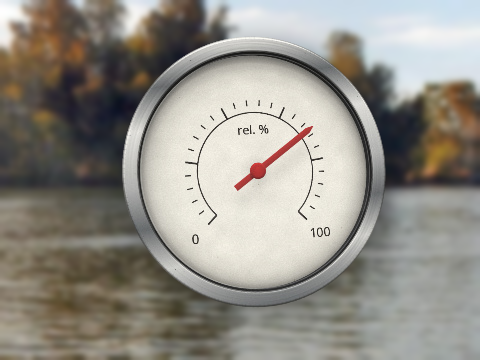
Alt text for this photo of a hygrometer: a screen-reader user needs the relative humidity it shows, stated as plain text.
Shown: 70 %
